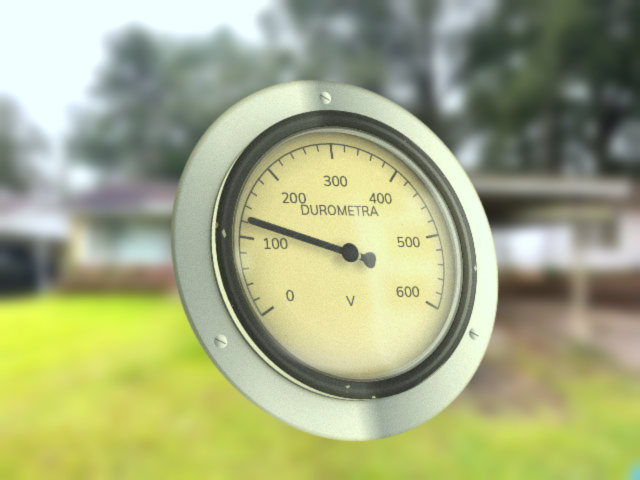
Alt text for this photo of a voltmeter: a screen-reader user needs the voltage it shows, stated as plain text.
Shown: 120 V
